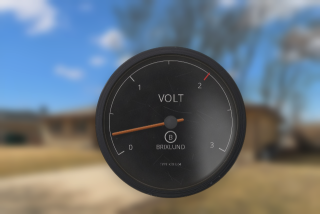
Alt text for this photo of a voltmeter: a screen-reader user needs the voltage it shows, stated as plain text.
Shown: 0.25 V
